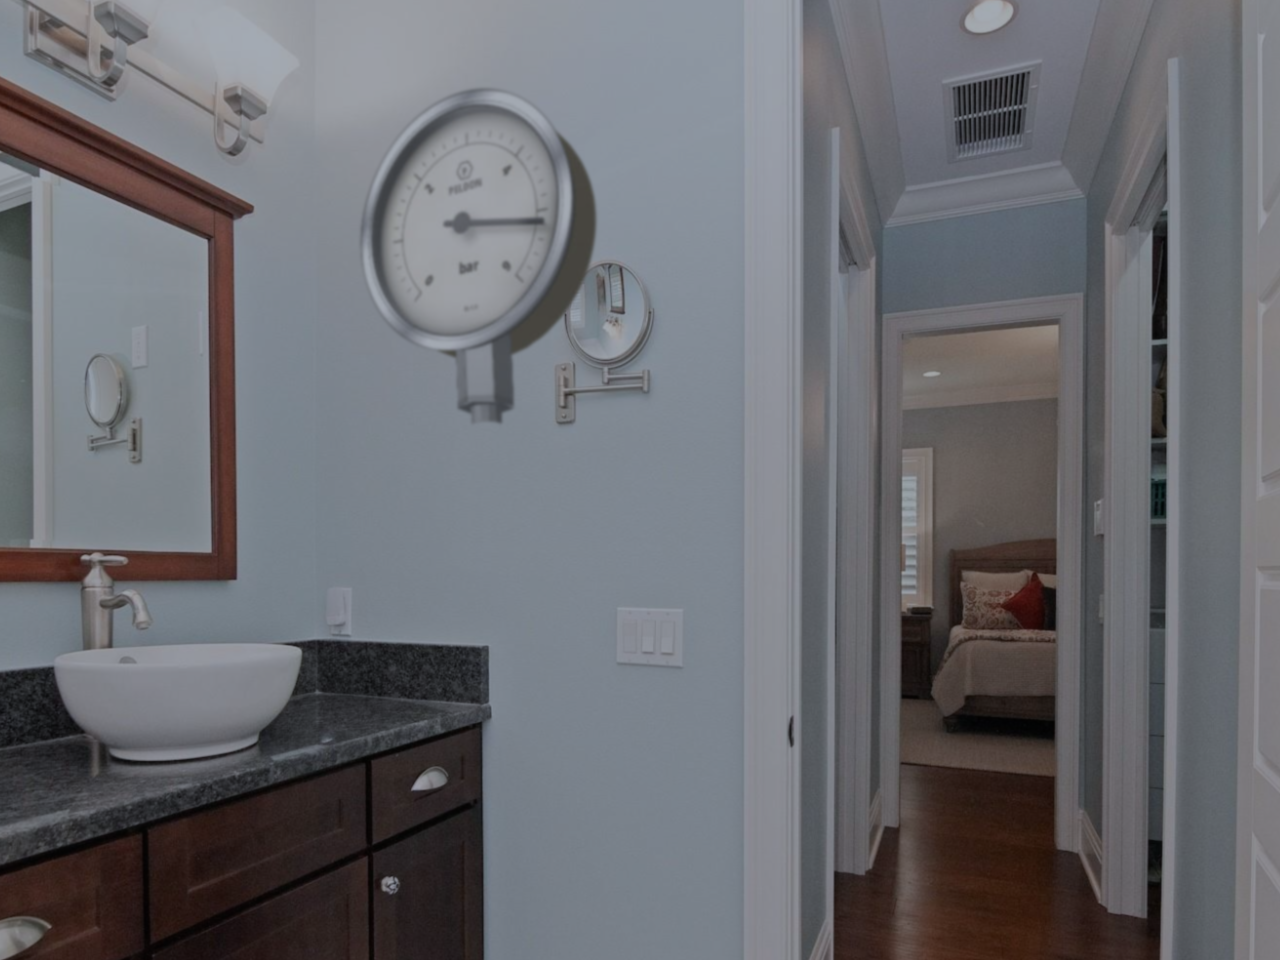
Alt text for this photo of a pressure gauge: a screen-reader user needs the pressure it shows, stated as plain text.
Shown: 5.2 bar
